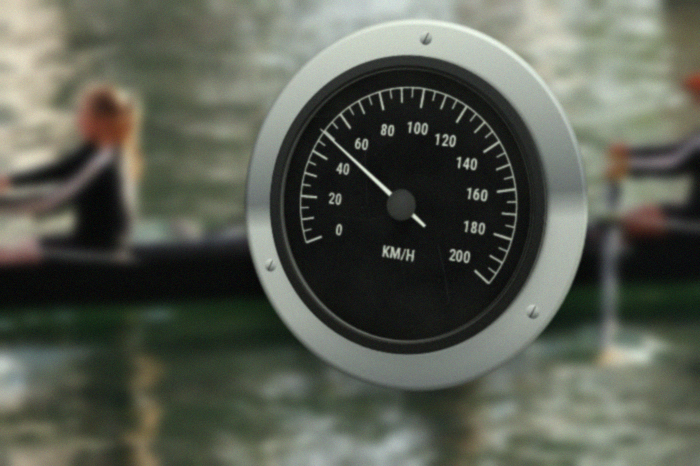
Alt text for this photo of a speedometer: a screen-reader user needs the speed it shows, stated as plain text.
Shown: 50 km/h
